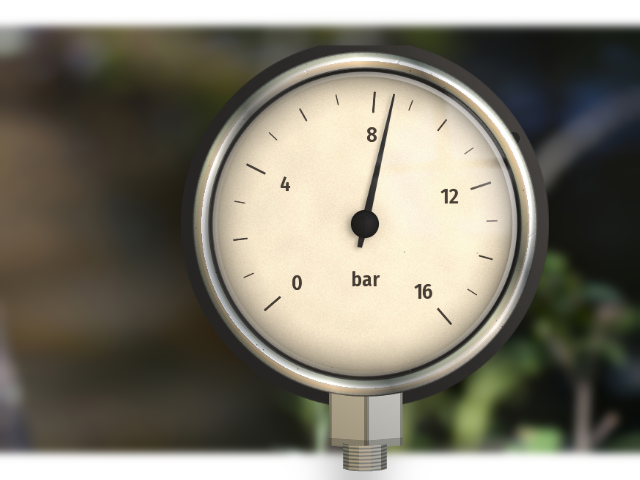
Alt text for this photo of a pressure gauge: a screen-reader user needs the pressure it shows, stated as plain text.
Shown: 8.5 bar
